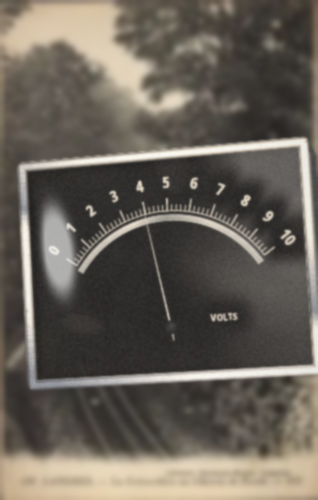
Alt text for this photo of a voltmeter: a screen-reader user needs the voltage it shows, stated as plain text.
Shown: 4 V
